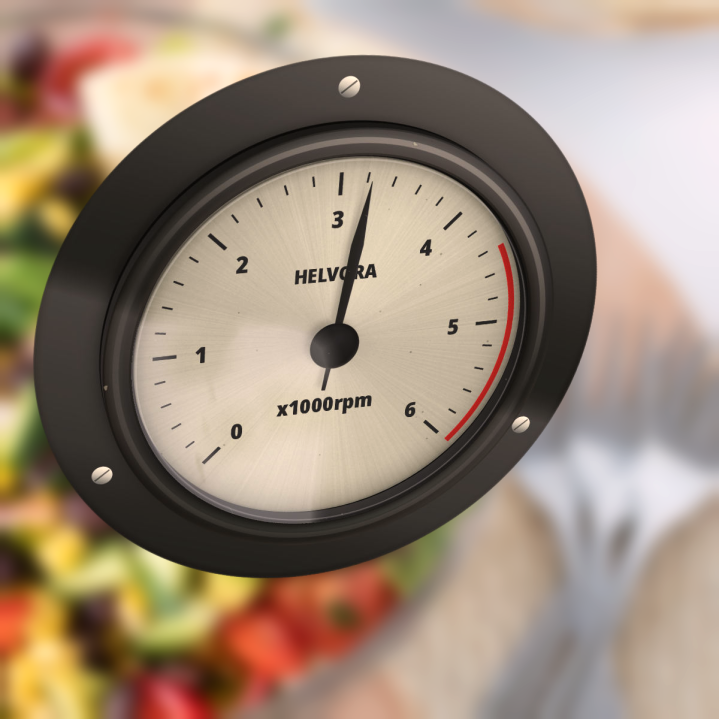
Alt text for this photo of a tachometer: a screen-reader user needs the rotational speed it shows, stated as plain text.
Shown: 3200 rpm
